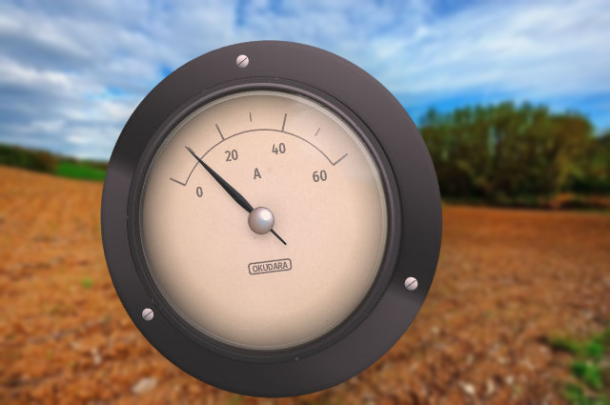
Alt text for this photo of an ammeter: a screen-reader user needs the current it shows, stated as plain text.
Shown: 10 A
